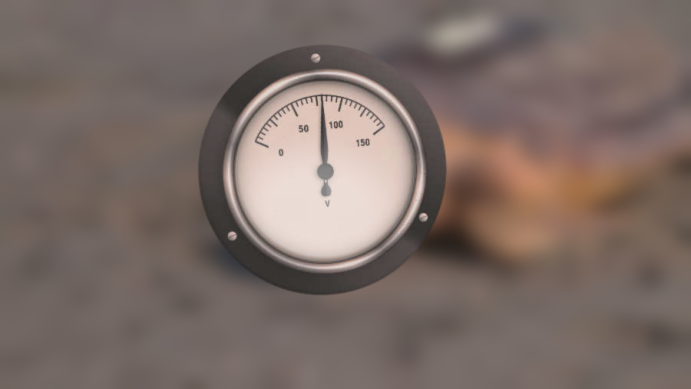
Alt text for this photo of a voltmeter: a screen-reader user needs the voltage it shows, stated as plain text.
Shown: 80 V
